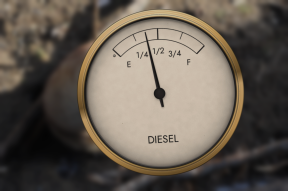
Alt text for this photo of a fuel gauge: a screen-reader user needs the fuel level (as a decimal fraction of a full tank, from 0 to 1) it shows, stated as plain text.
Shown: 0.375
